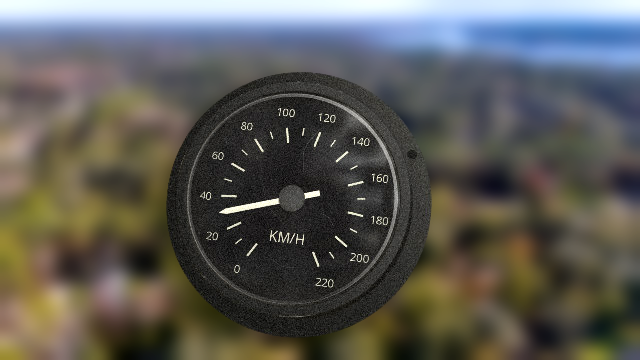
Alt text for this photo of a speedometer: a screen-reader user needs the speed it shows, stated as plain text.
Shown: 30 km/h
